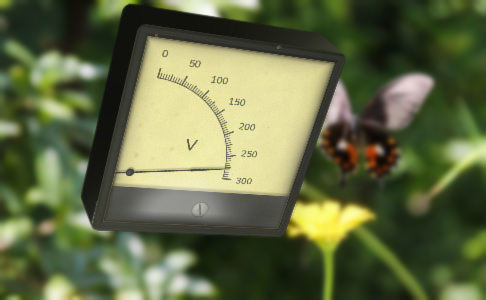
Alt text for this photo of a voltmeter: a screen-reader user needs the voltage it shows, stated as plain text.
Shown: 275 V
